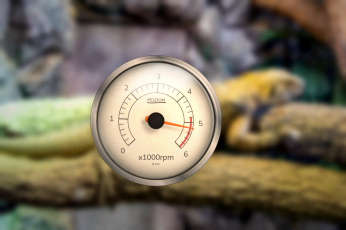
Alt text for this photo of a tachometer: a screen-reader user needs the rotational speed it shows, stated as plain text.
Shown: 5200 rpm
